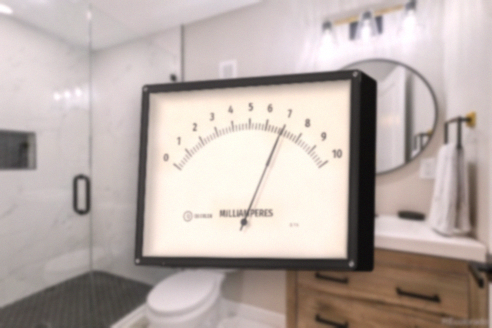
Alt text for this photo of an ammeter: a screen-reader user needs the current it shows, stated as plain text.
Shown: 7 mA
